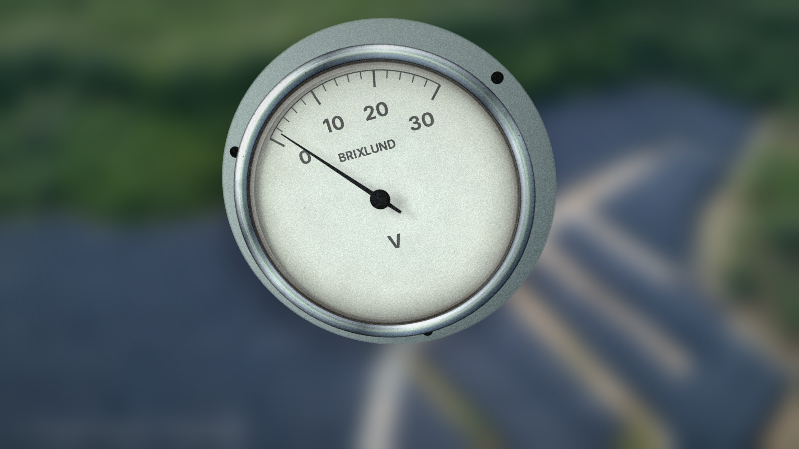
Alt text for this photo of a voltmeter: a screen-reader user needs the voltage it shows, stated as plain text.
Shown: 2 V
